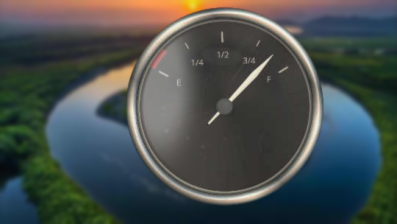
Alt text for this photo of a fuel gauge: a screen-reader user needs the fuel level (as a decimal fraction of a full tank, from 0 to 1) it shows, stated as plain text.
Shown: 0.875
